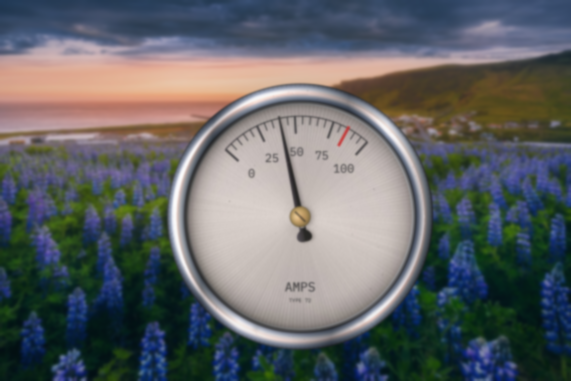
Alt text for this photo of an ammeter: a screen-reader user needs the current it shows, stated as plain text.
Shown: 40 A
